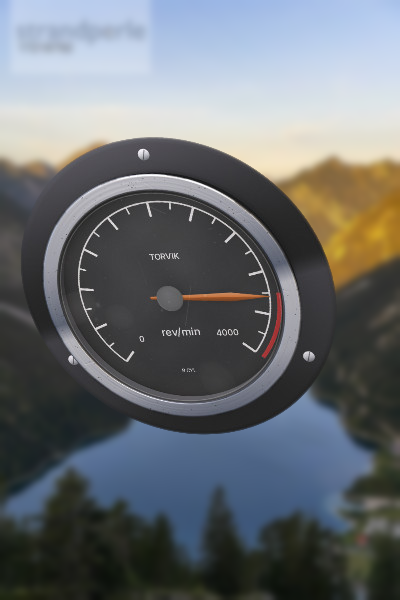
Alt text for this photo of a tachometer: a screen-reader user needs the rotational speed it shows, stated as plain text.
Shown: 3400 rpm
